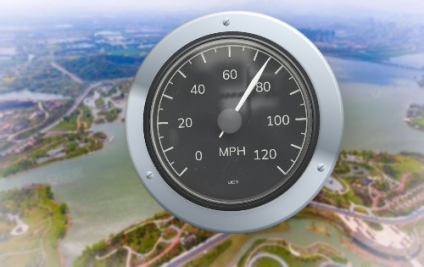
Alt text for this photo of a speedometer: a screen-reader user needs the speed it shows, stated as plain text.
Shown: 75 mph
